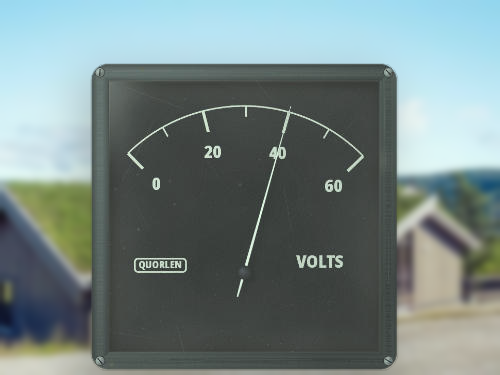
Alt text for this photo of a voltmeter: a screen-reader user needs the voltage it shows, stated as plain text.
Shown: 40 V
